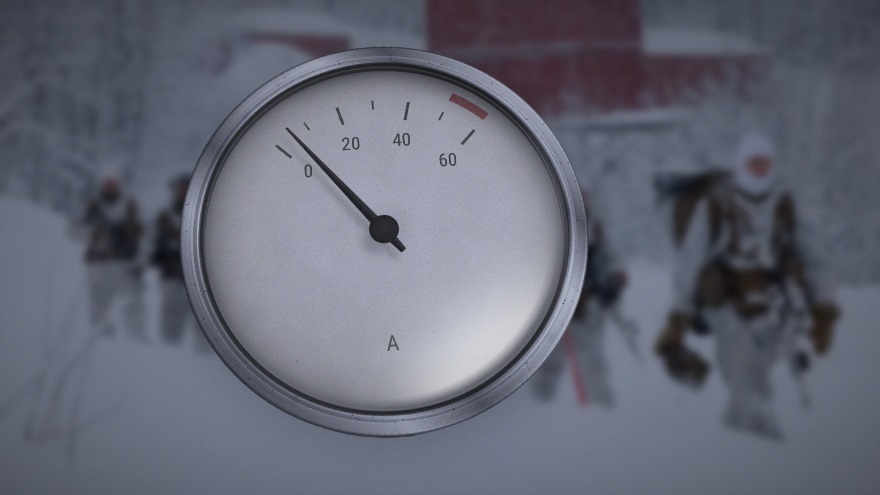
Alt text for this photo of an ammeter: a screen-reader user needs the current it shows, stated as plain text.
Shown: 5 A
